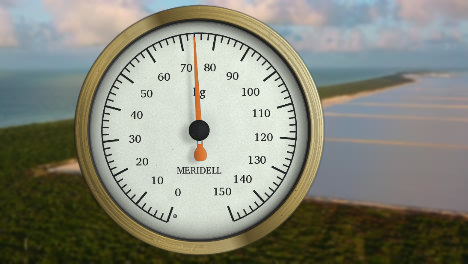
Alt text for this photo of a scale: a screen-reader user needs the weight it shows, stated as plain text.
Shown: 74 kg
